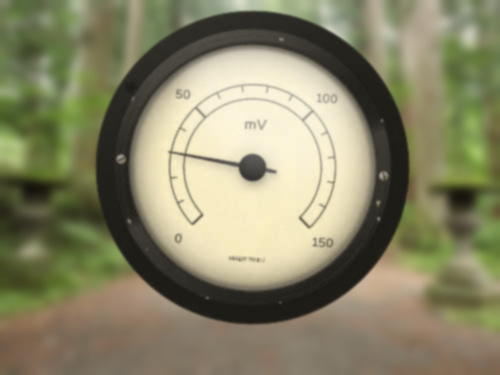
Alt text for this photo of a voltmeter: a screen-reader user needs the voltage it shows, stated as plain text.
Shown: 30 mV
